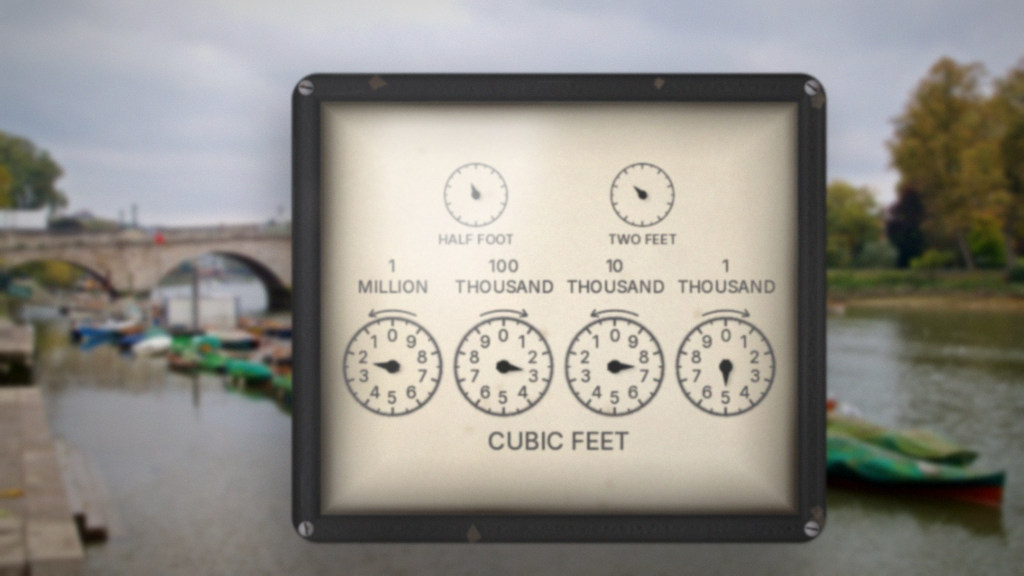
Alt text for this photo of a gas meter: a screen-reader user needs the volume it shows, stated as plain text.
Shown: 227500 ft³
